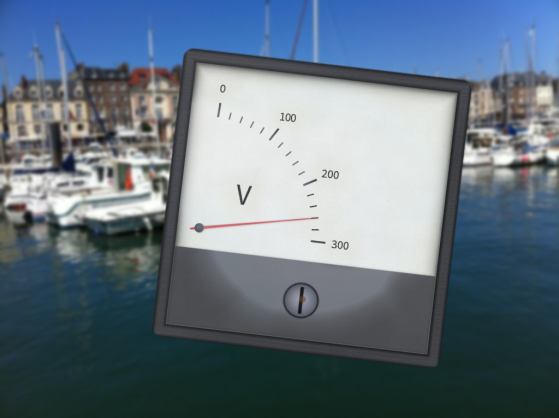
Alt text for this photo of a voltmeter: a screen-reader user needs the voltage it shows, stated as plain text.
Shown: 260 V
